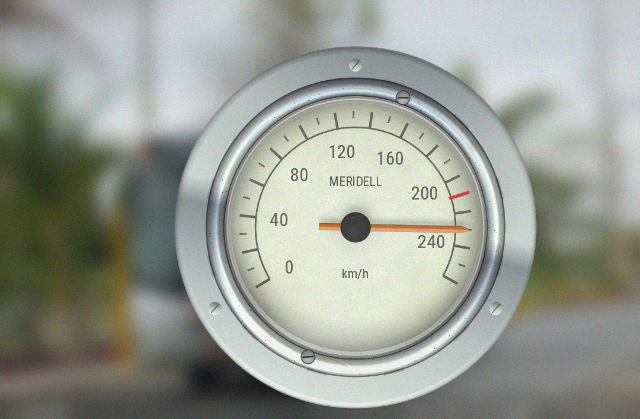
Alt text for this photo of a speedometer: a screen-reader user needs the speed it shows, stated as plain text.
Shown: 230 km/h
